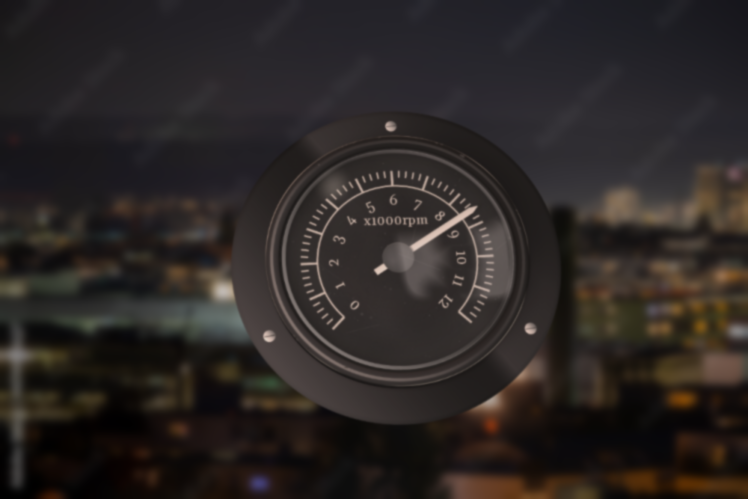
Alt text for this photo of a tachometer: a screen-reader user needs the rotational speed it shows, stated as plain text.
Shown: 8600 rpm
